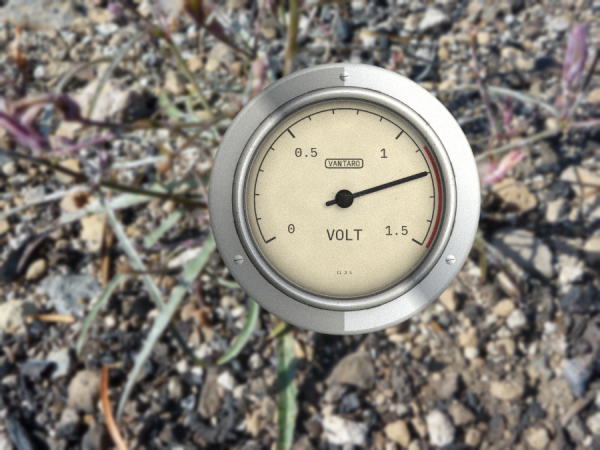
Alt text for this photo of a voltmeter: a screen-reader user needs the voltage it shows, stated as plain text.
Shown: 1.2 V
